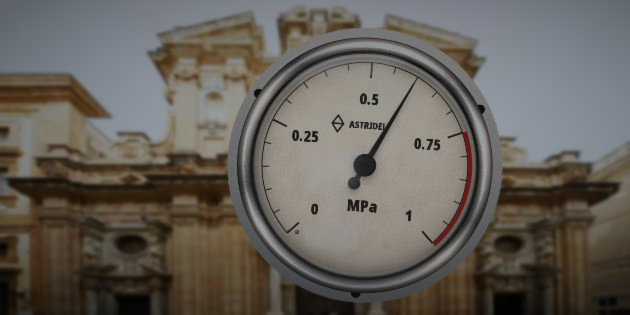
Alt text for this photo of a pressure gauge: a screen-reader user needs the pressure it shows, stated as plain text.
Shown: 0.6 MPa
